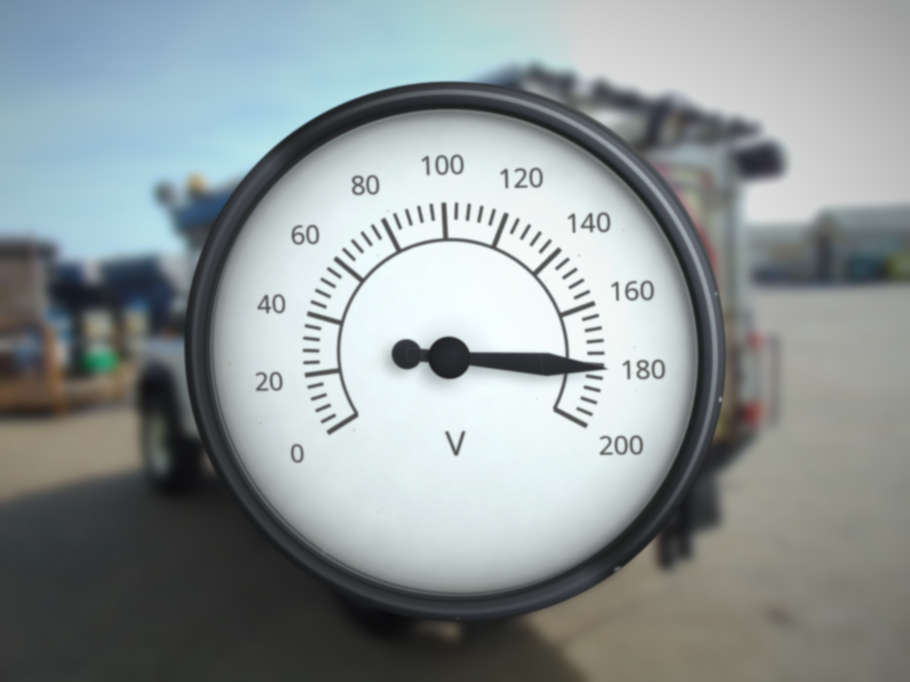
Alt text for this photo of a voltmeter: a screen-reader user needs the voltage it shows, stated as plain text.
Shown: 180 V
